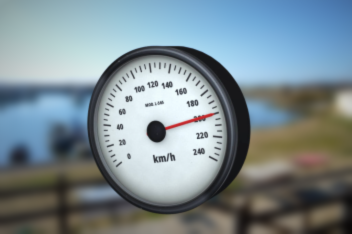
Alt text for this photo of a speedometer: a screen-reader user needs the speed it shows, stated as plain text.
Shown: 200 km/h
